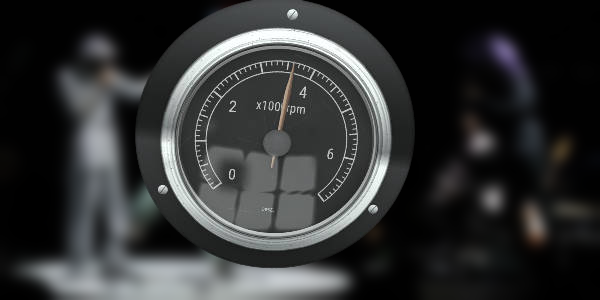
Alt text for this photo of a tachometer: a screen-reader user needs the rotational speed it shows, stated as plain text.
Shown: 3600 rpm
